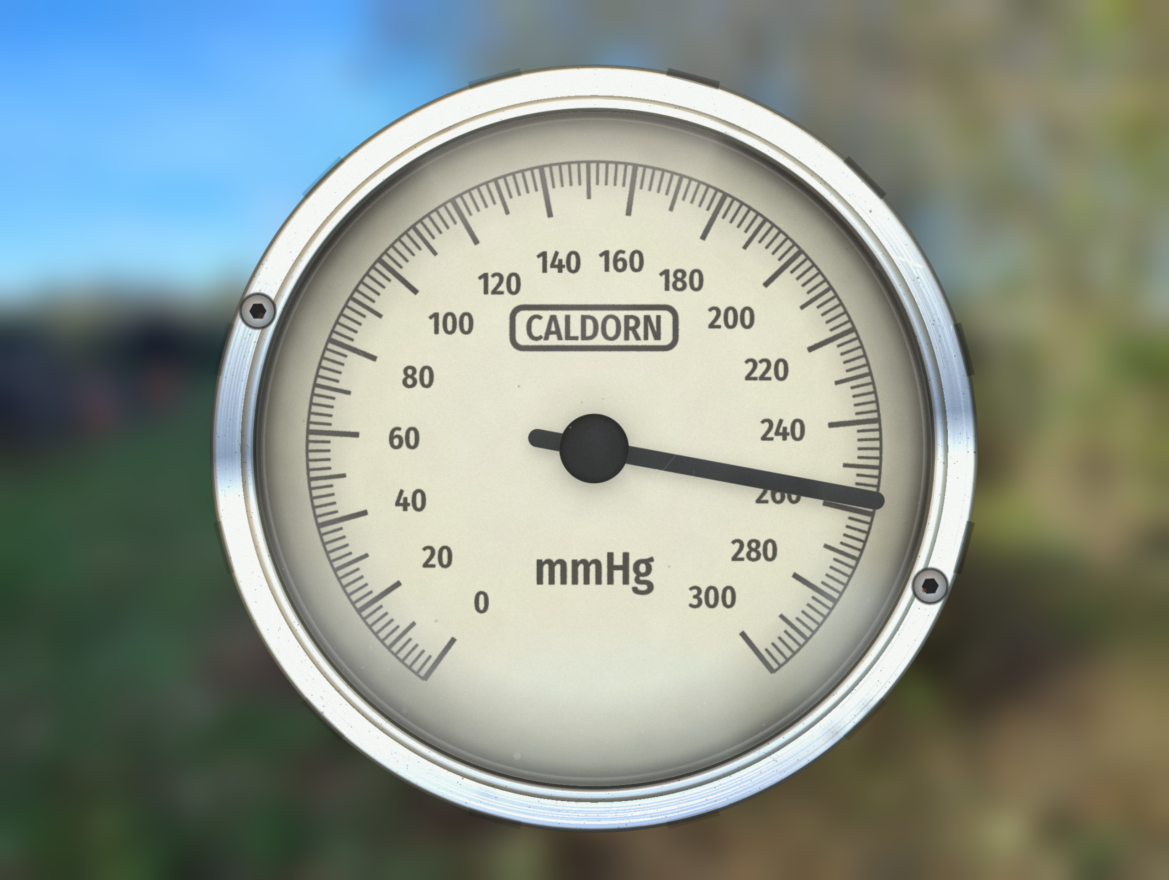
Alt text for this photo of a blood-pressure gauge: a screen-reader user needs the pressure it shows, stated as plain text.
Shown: 257 mmHg
